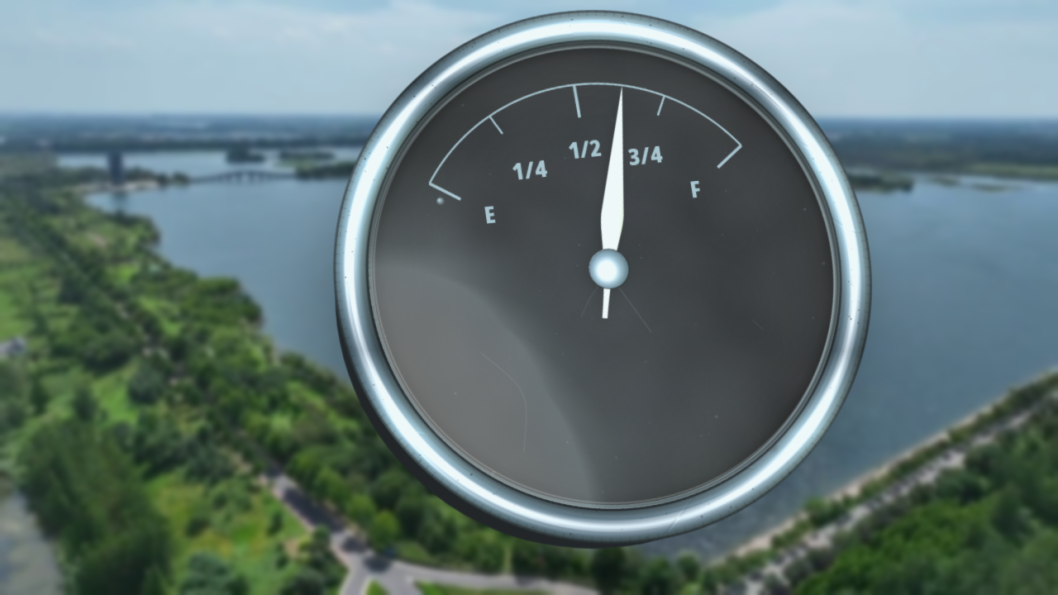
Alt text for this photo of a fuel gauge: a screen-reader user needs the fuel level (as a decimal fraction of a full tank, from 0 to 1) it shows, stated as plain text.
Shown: 0.625
